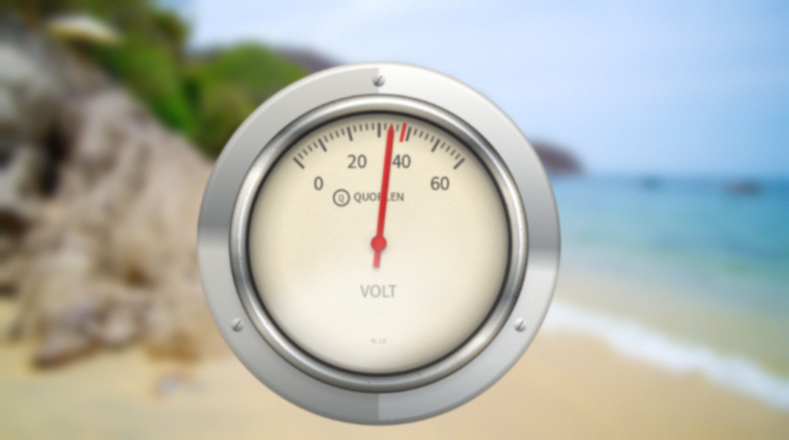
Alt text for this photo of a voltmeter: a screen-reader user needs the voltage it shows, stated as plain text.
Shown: 34 V
